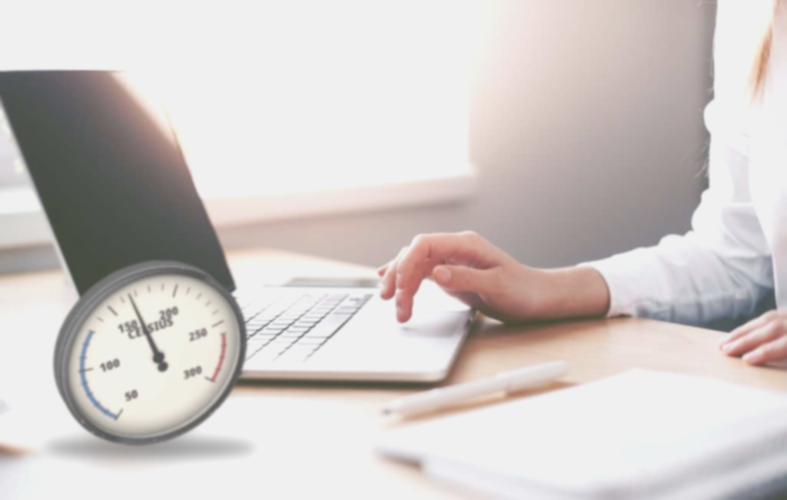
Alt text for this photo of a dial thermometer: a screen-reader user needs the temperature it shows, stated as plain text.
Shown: 165 °C
